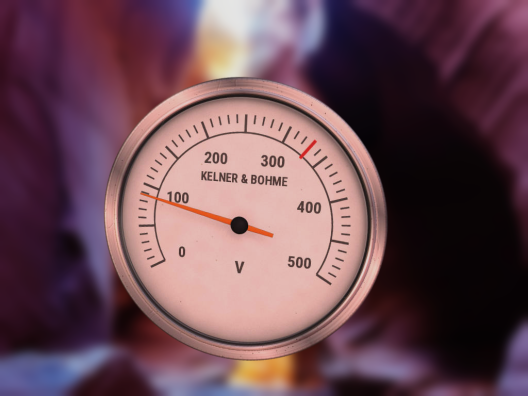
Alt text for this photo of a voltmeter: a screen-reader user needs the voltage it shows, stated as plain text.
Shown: 90 V
